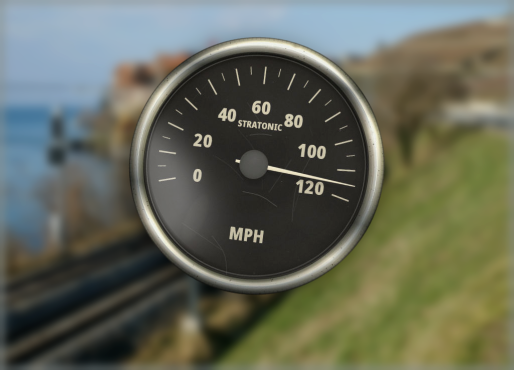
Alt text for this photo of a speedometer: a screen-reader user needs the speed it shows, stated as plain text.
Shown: 115 mph
